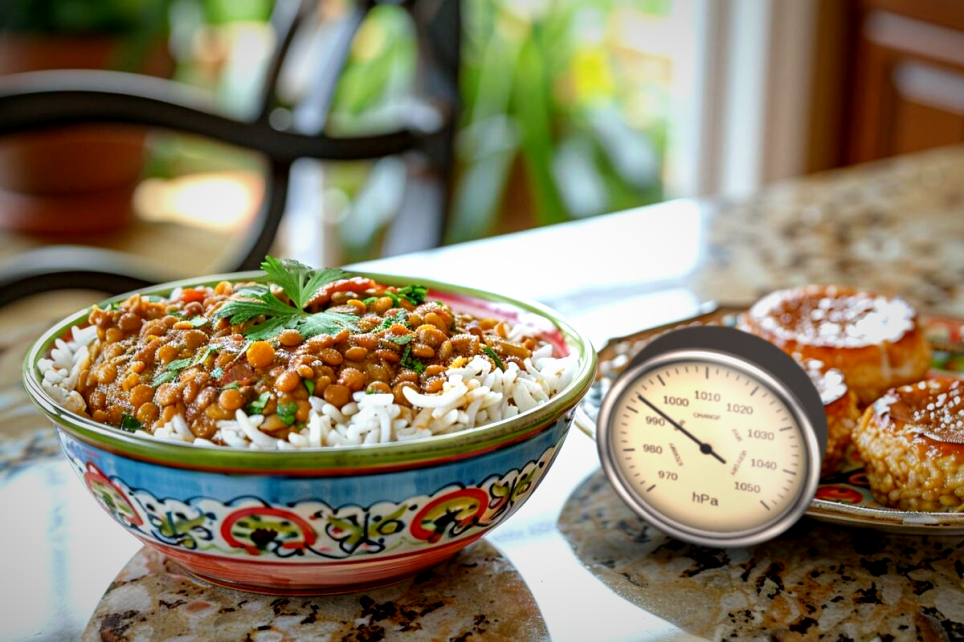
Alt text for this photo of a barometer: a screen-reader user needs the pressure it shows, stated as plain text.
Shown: 994 hPa
